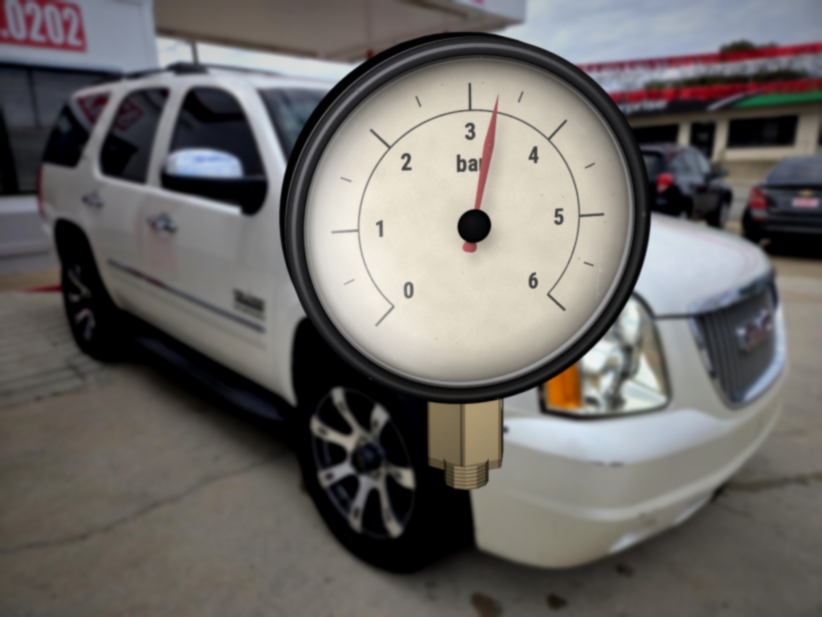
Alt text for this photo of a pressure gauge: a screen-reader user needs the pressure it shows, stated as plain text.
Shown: 3.25 bar
